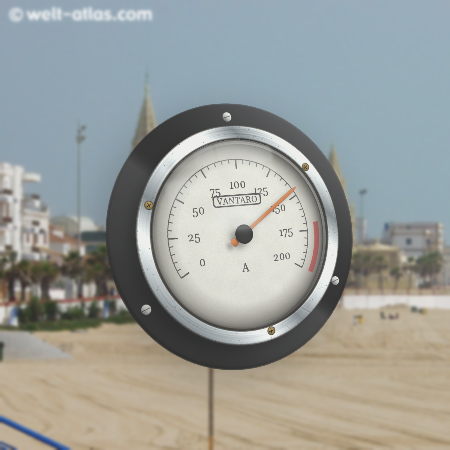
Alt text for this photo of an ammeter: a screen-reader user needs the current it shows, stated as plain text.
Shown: 145 A
